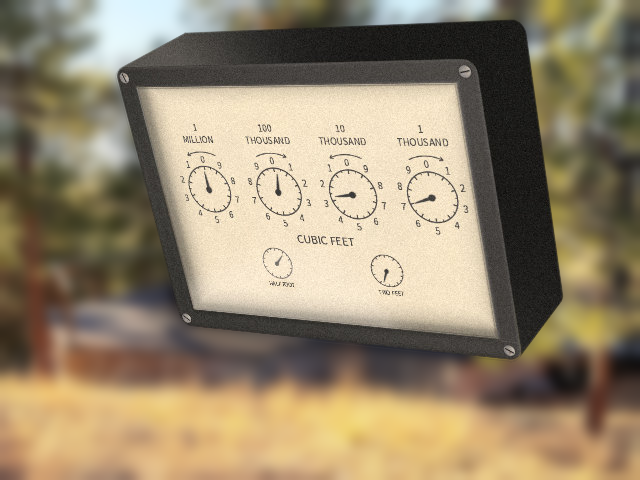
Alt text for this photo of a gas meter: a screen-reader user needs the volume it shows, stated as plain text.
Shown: 2700 ft³
